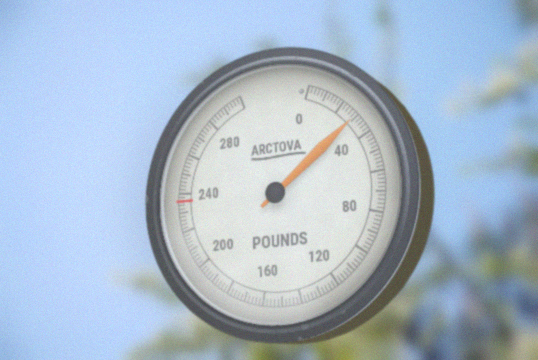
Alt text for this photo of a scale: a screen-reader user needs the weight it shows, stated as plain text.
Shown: 30 lb
